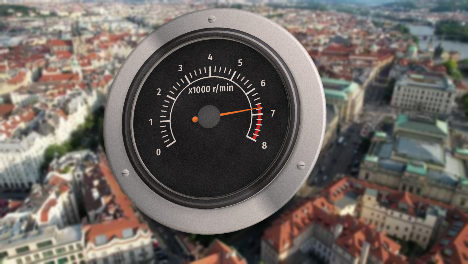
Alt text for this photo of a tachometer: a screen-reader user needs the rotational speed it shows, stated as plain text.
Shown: 6800 rpm
